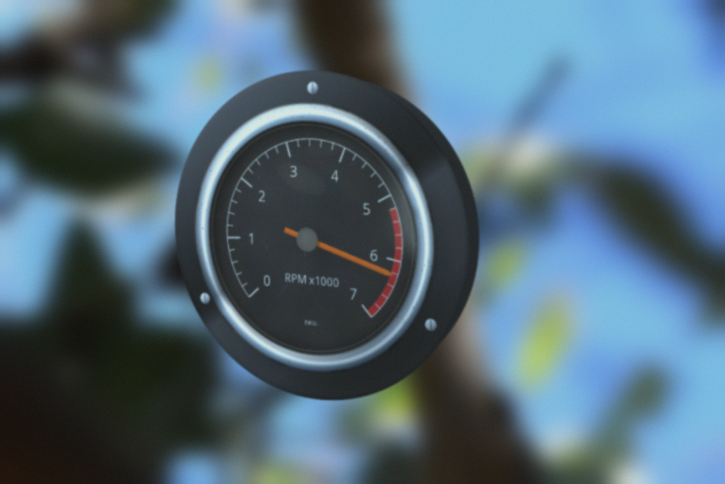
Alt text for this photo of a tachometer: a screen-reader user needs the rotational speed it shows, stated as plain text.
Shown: 6200 rpm
